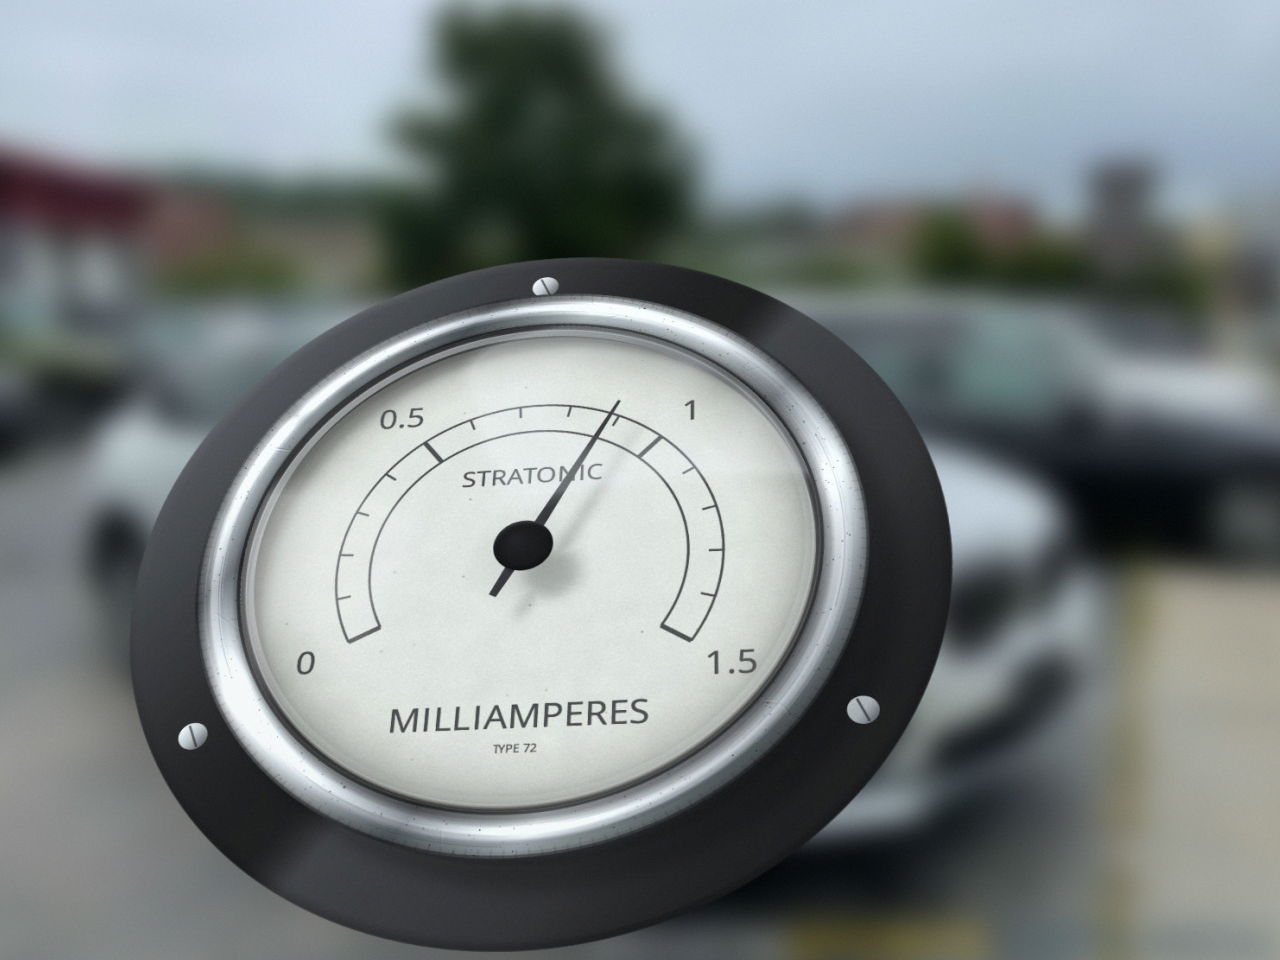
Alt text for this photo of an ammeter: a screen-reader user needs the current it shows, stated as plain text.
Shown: 0.9 mA
